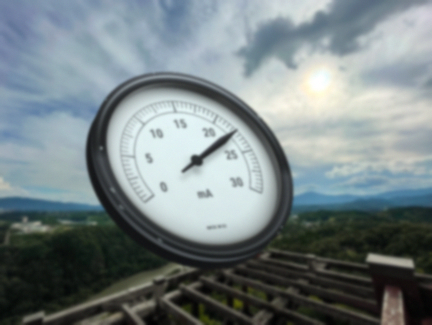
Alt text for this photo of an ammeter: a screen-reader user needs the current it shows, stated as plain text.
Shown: 22.5 mA
